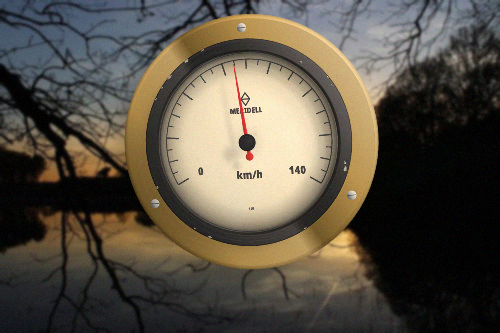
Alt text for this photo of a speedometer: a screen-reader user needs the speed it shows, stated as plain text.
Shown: 65 km/h
